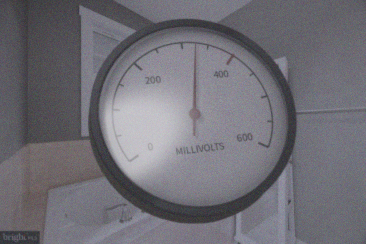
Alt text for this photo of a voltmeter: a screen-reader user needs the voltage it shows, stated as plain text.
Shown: 325 mV
